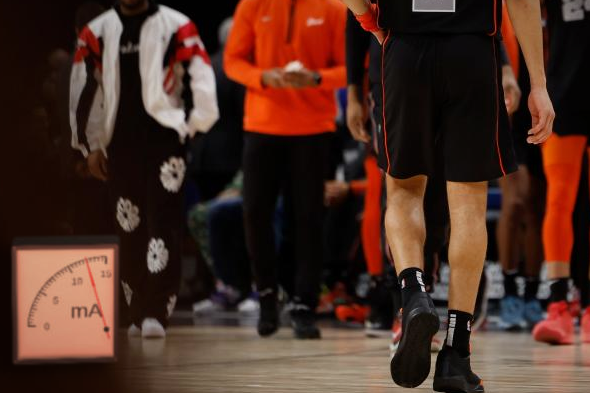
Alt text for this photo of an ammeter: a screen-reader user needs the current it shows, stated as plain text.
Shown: 12.5 mA
